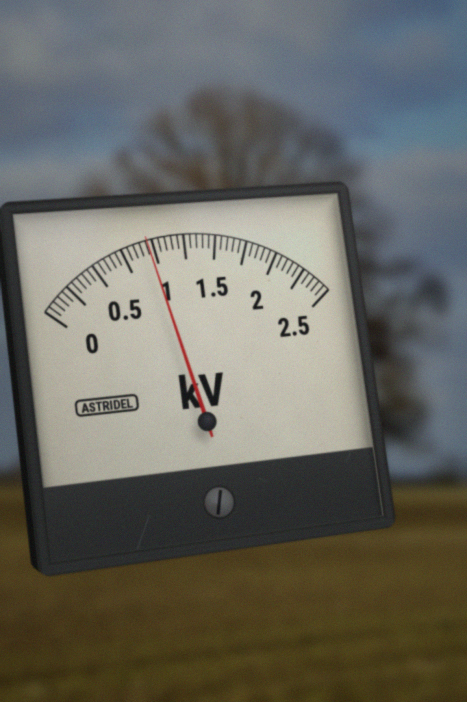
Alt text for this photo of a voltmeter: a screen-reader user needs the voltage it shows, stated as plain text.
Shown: 0.95 kV
